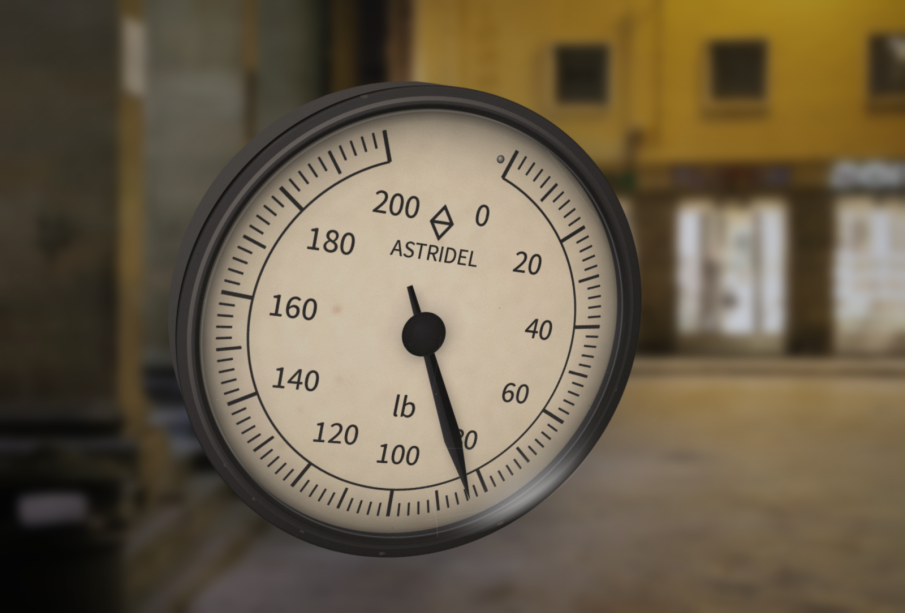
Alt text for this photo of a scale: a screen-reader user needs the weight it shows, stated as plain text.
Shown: 84 lb
